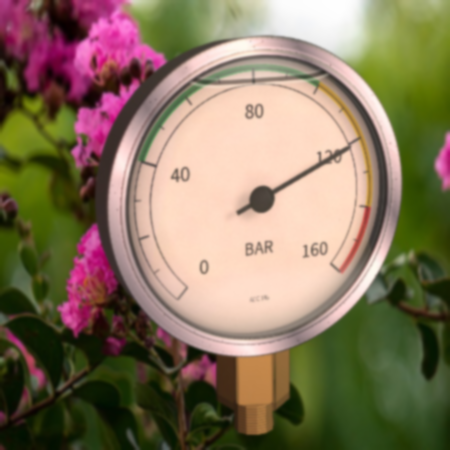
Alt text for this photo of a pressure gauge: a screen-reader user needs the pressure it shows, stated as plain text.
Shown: 120 bar
